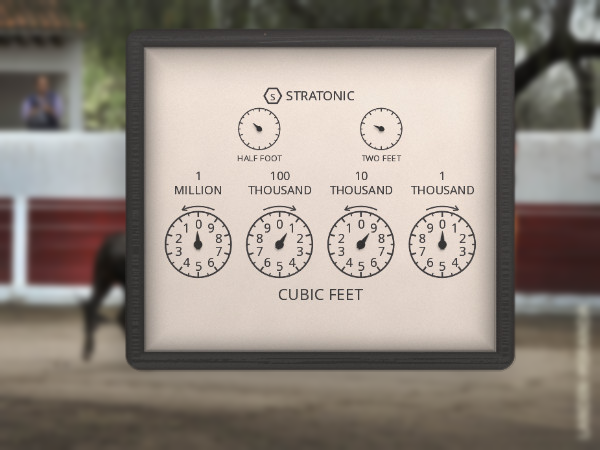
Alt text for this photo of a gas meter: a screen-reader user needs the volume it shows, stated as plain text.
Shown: 9000 ft³
